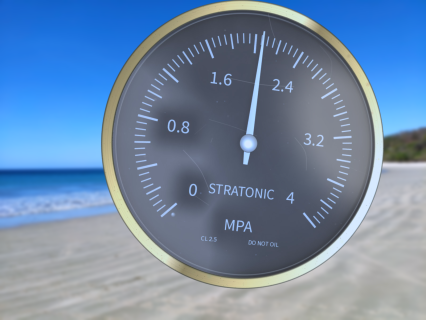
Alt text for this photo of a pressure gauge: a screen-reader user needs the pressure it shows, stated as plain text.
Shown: 2.05 MPa
